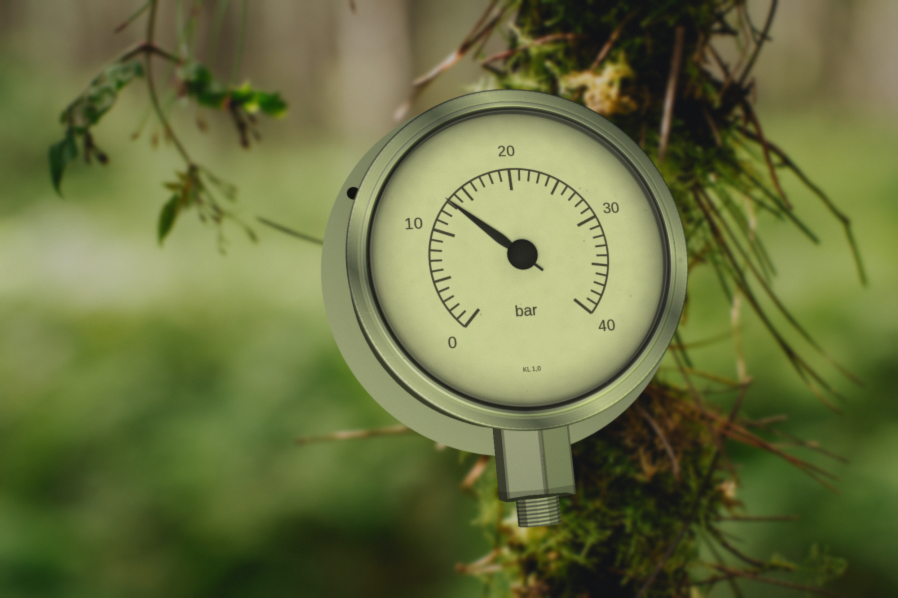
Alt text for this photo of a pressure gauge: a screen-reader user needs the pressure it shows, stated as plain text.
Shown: 13 bar
